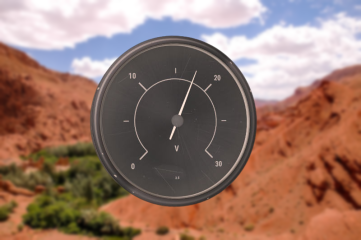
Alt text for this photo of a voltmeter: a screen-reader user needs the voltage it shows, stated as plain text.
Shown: 17.5 V
